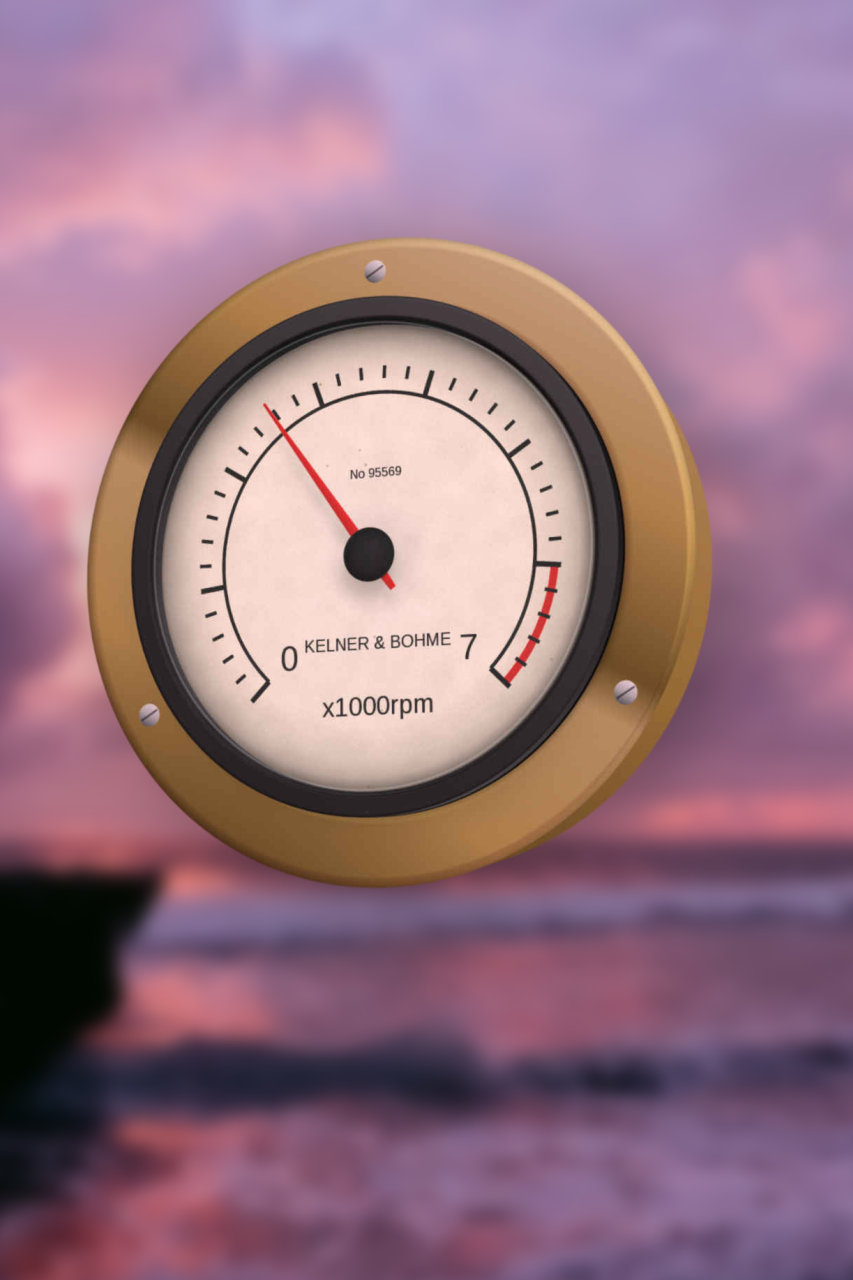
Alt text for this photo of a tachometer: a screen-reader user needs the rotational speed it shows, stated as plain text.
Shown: 2600 rpm
